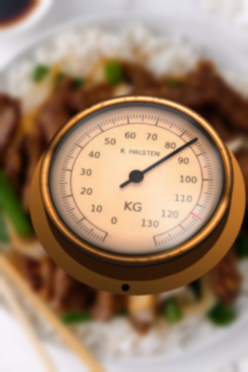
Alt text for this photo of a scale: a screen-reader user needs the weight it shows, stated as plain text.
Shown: 85 kg
